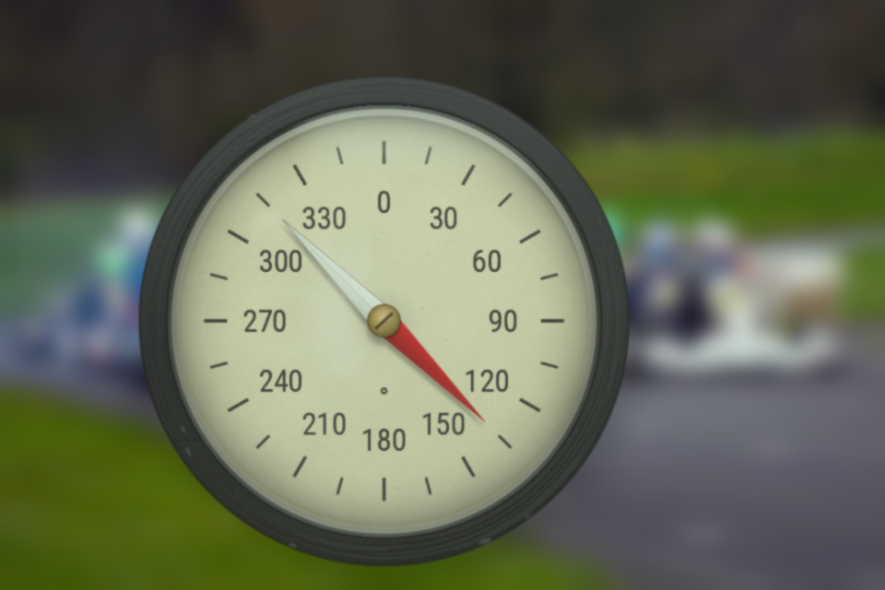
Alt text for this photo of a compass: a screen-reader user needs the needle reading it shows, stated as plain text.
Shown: 135 °
